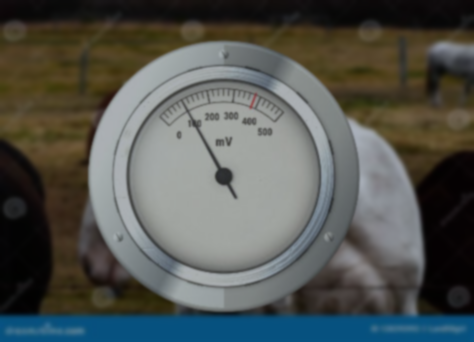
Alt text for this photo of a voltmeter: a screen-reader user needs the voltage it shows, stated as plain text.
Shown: 100 mV
